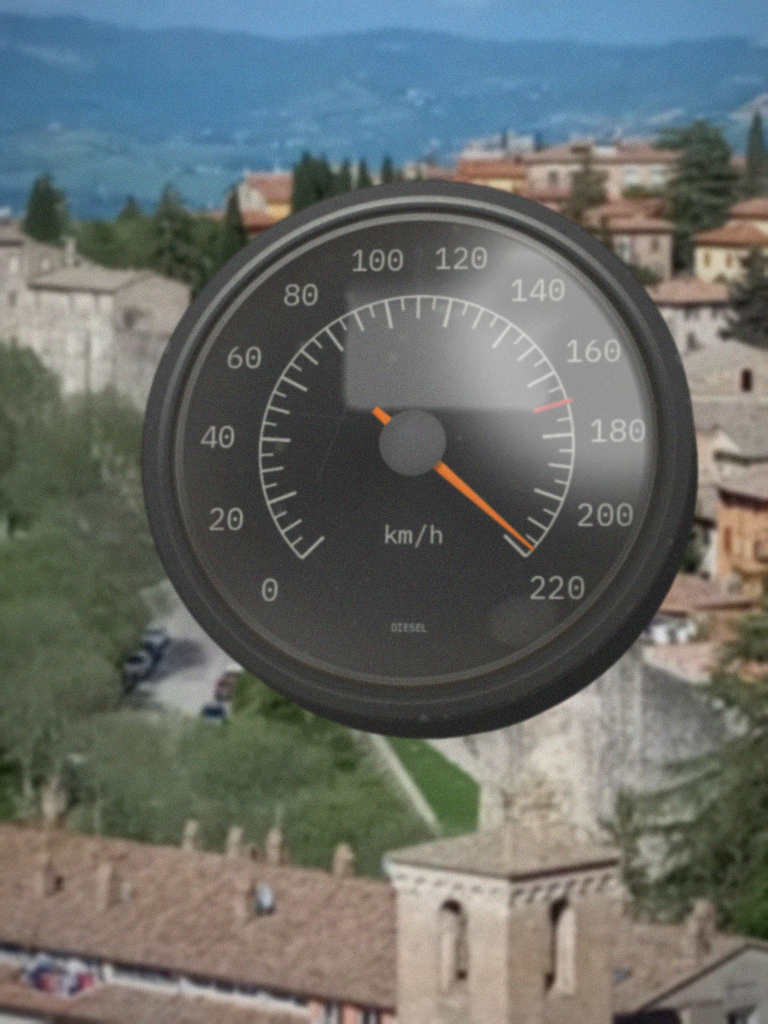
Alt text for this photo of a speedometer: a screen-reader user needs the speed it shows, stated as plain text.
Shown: 217.5 km/h
